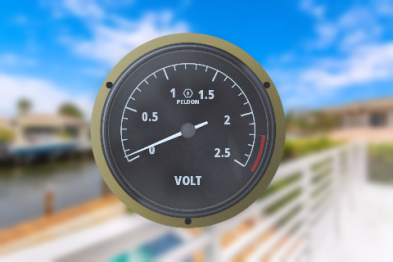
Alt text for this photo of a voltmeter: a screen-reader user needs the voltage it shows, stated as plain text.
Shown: 0.05 V
